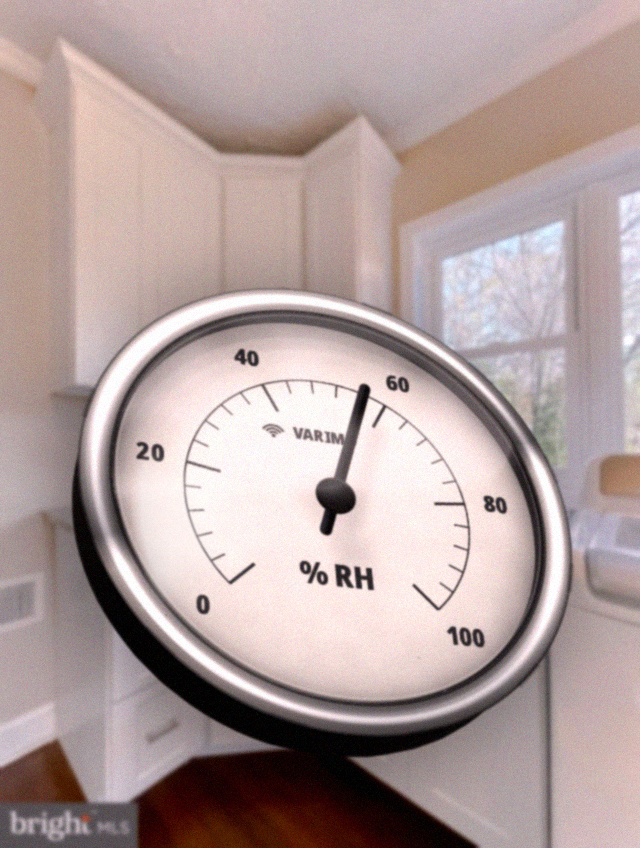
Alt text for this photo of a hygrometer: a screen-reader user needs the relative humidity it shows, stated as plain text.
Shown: 56 %
